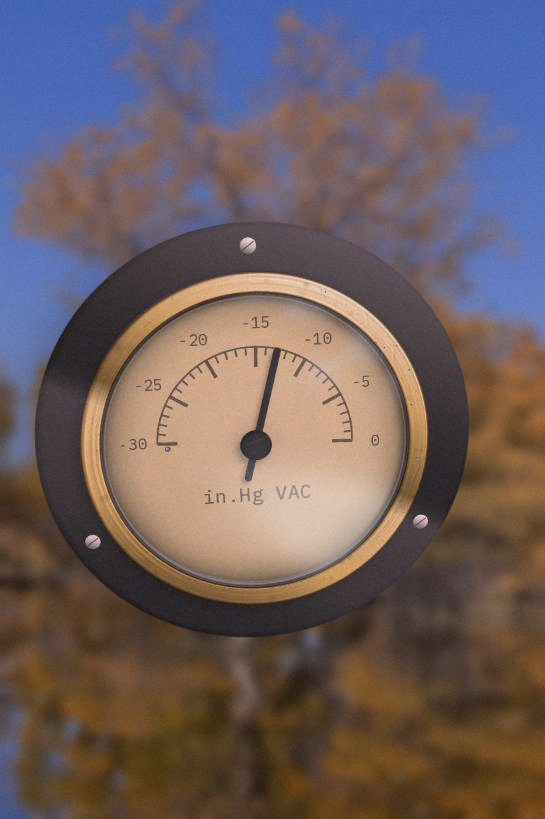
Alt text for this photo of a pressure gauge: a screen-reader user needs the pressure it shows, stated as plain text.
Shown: -13 inHg
